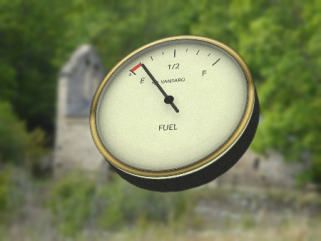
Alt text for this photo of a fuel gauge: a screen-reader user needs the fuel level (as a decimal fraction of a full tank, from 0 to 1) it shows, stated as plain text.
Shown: 0.125
